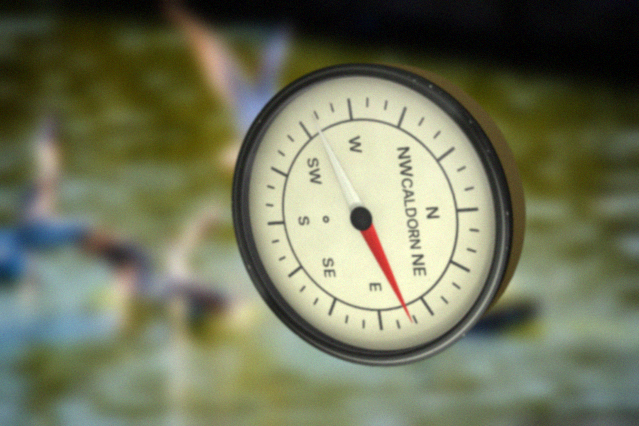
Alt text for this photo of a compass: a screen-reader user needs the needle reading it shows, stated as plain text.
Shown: 70 °
